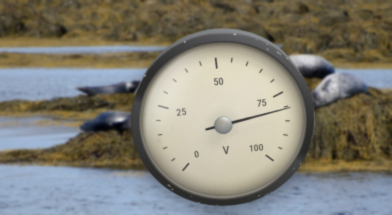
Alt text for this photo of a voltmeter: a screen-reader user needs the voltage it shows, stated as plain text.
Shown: 80 V
